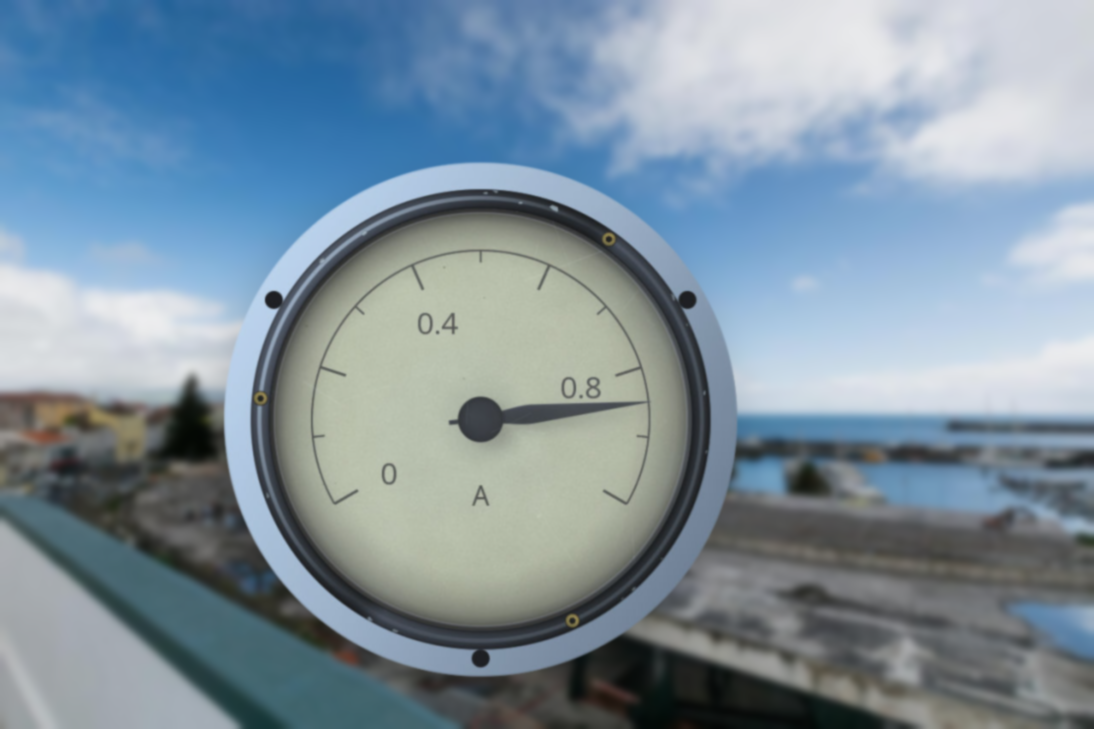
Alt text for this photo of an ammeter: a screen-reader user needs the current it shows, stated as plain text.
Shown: 0.85 A
